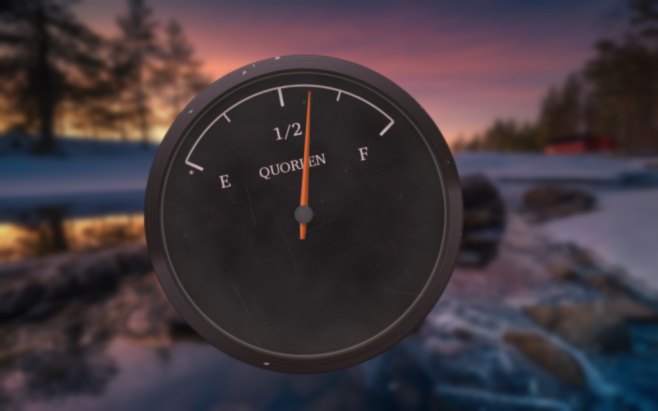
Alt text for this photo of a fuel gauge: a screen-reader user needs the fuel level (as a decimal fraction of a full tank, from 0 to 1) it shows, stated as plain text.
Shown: 0.625
